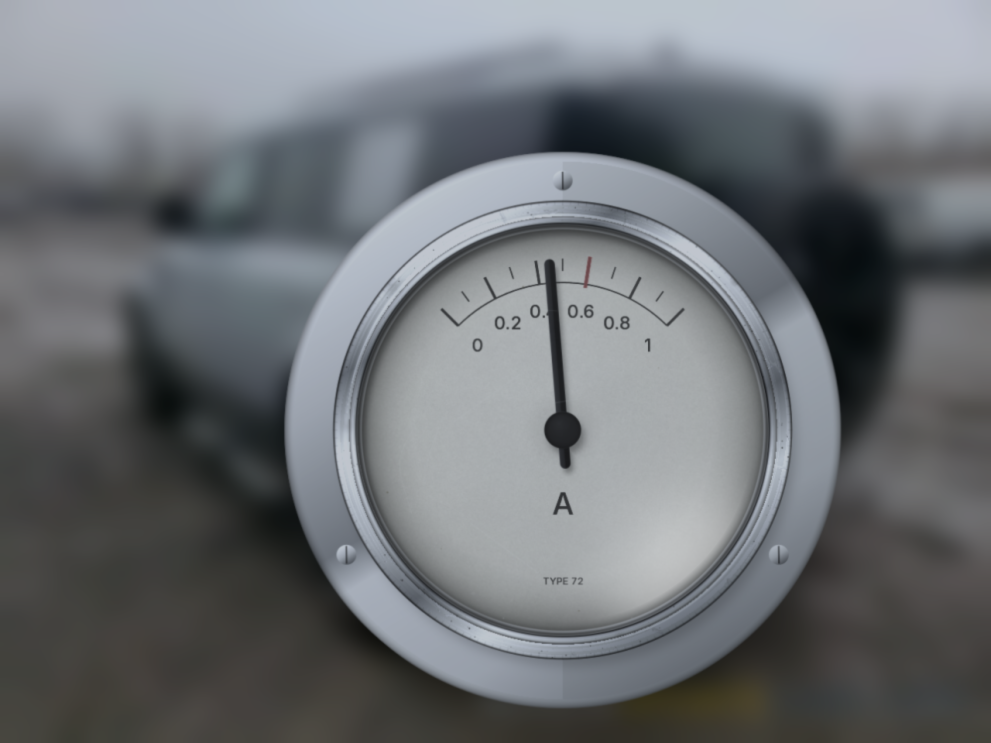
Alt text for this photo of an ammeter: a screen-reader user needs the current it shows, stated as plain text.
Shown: 0.45 A
